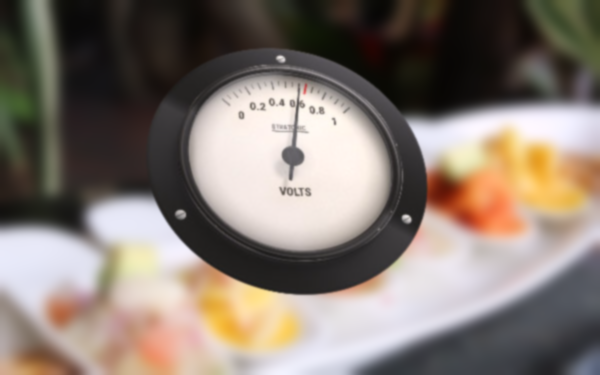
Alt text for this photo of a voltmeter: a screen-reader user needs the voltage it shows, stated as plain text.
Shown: 0.6 V
